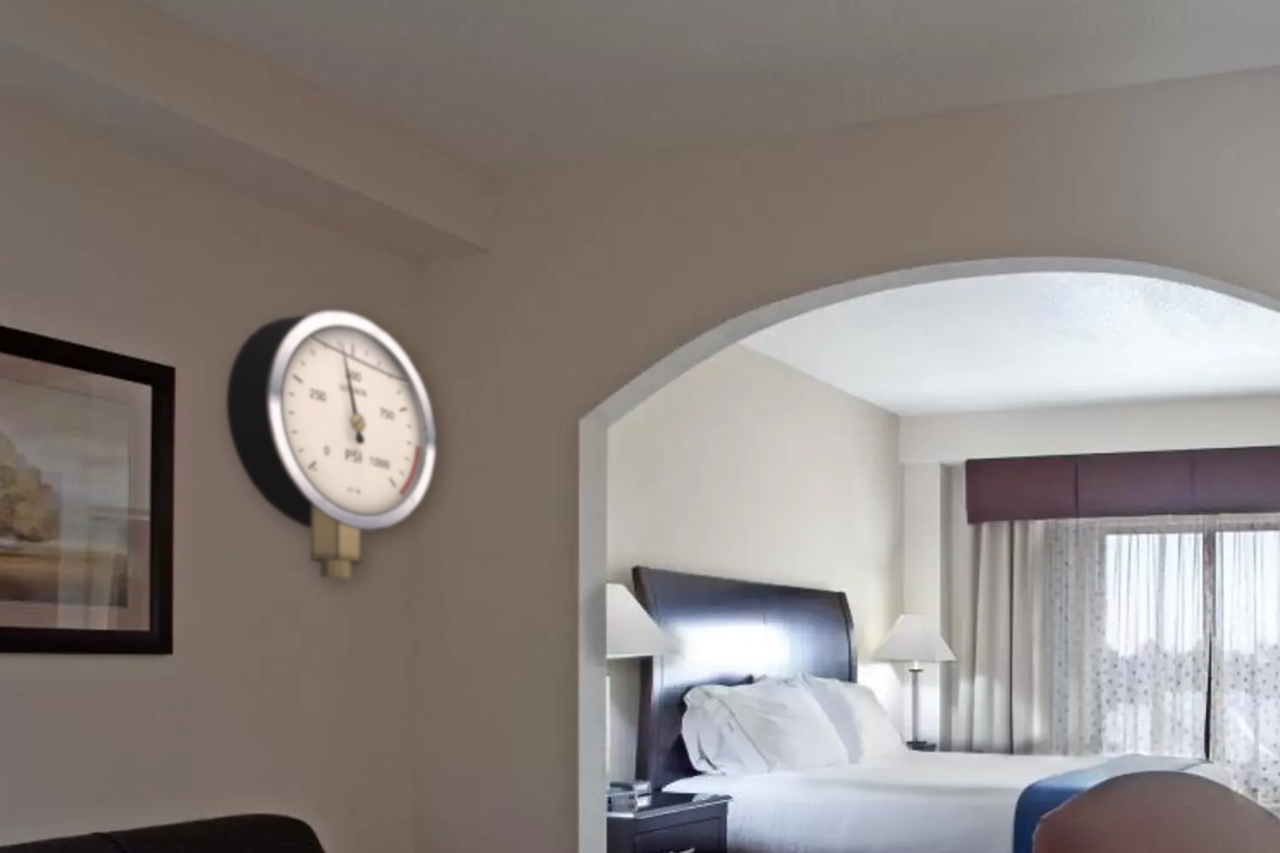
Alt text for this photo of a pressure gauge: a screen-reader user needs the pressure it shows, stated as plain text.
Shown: 450 psi
